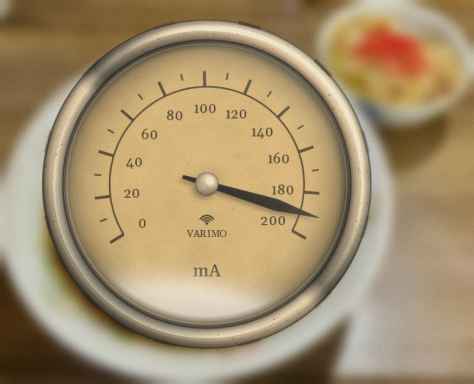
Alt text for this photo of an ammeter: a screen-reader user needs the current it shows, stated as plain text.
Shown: 190 mA
